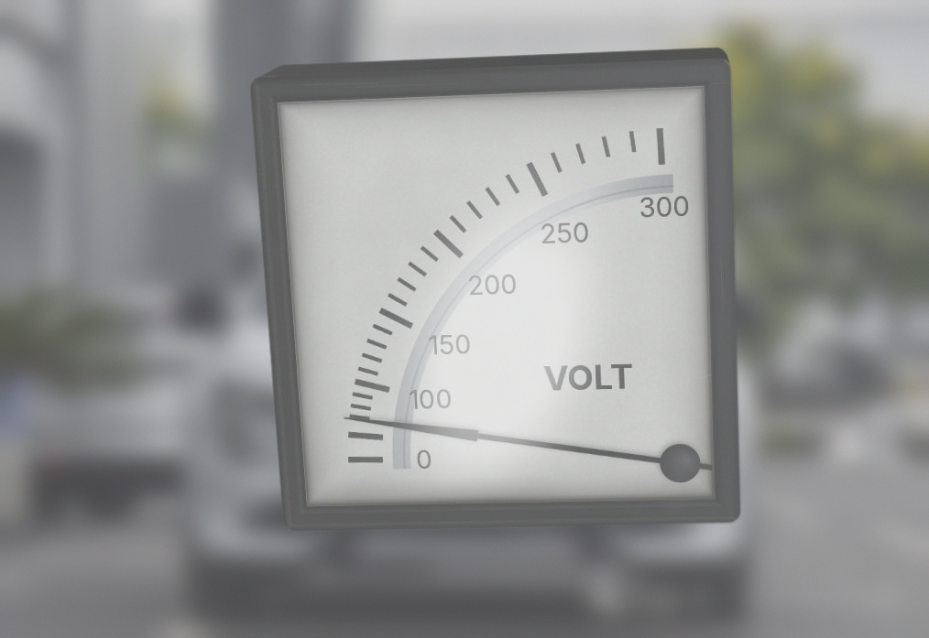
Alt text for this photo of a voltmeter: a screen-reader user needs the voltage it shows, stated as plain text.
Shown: 70 V
